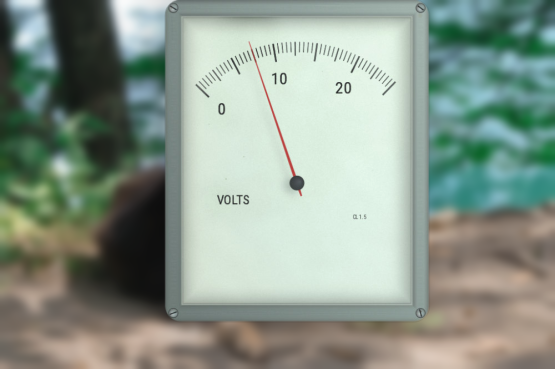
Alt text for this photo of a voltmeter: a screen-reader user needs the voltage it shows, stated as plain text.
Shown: 7.5 V
